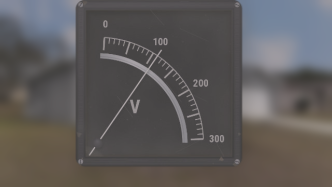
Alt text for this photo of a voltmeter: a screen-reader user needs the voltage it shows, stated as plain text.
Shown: 110 V
